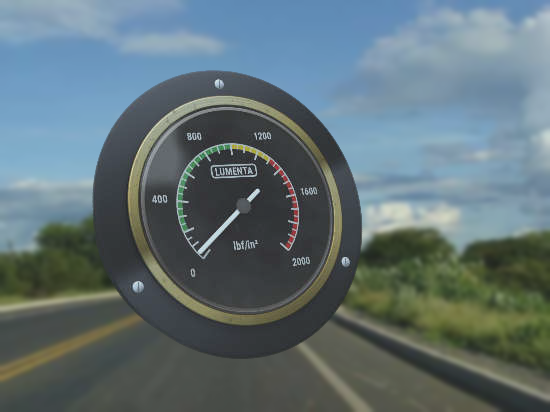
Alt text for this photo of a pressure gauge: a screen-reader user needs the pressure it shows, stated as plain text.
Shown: 50 psi
